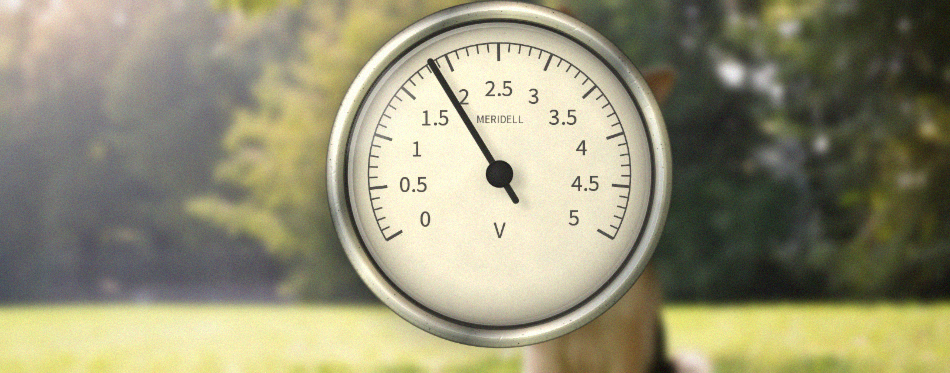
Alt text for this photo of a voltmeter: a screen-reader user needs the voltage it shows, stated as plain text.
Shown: 1.85 V
